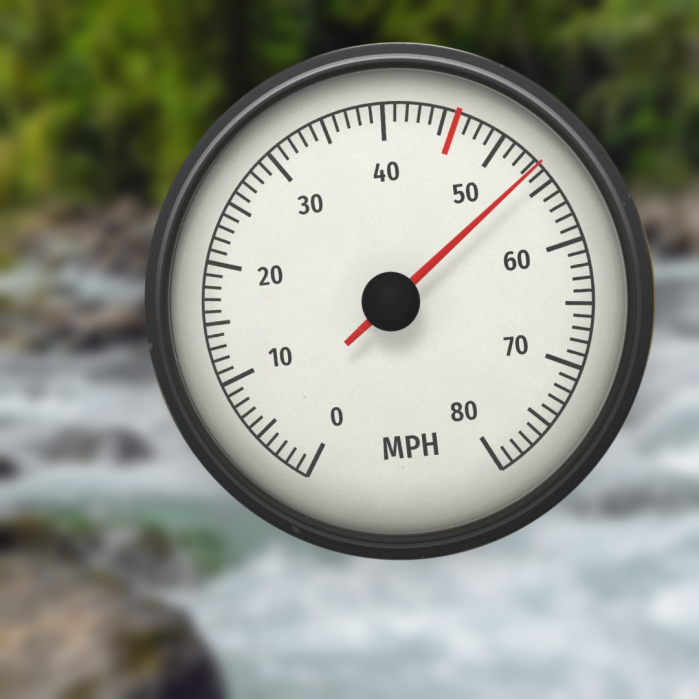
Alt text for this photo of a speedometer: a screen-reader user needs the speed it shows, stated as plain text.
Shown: 53.5 mph
